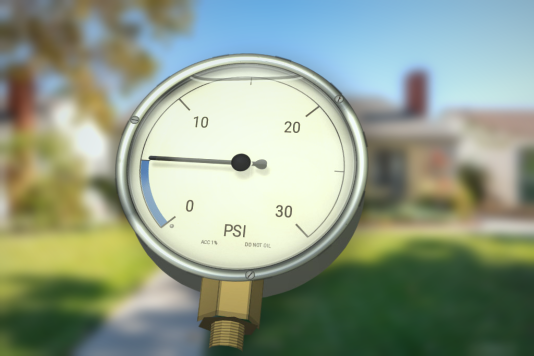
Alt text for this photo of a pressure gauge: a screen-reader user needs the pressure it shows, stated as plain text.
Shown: 5 psi
